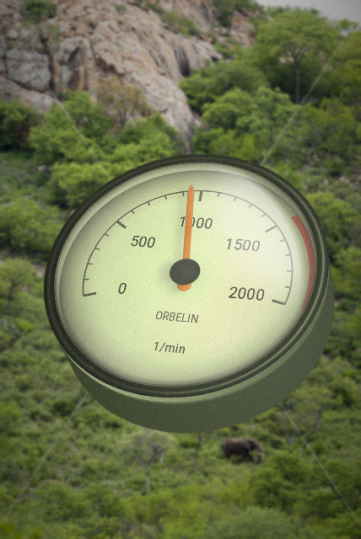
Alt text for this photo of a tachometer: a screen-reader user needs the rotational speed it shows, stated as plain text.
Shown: 950 rpm
